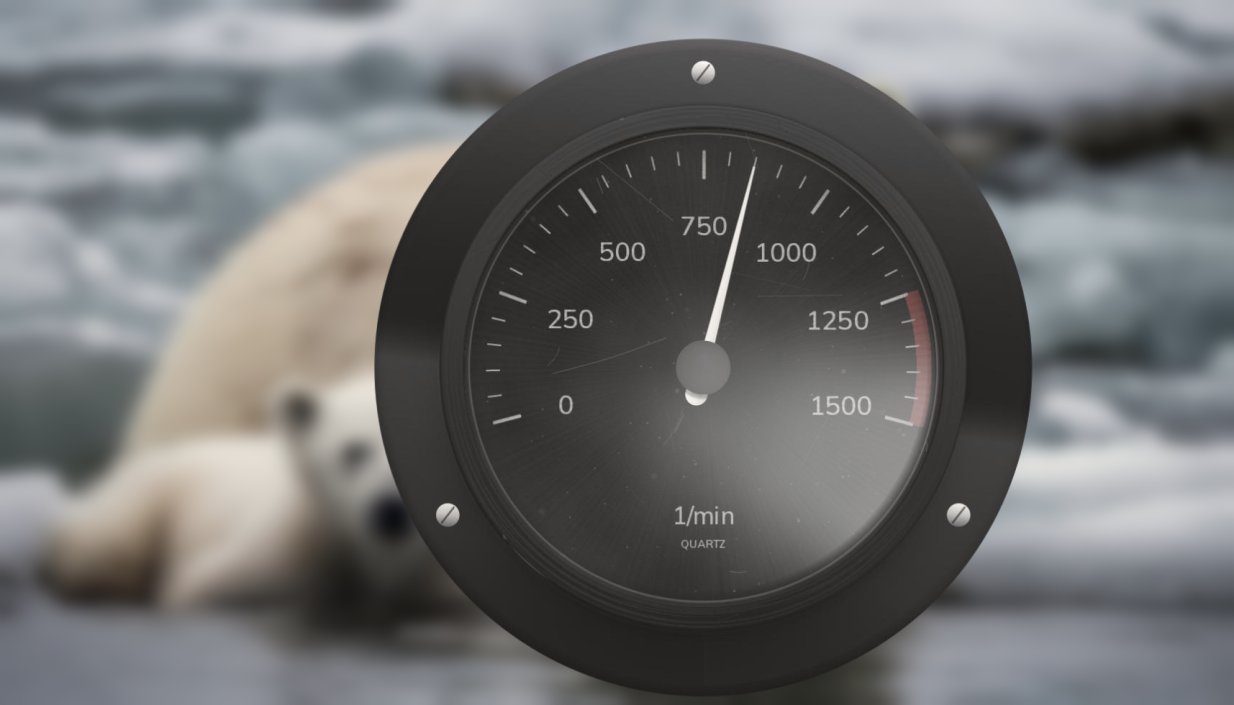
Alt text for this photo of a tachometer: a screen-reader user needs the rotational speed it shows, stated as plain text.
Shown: 850 rpm
